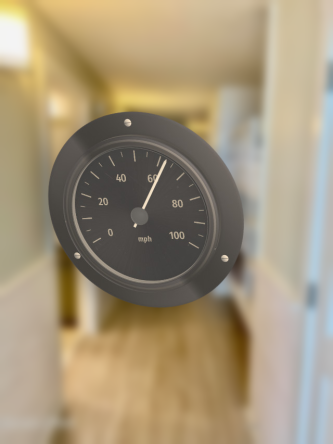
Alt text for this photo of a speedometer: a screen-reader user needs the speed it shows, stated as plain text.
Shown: 62.5 mph
